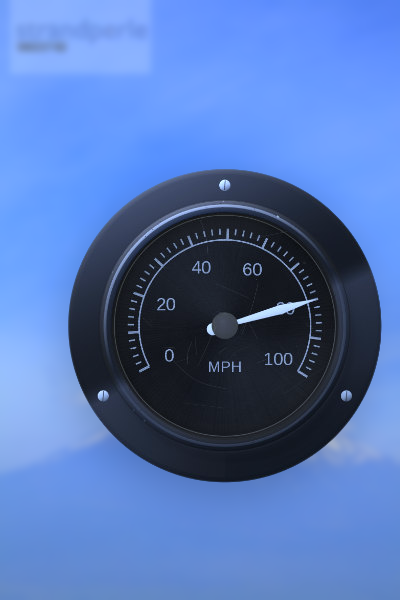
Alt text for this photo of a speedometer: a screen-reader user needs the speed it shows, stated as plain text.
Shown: 80 mph
